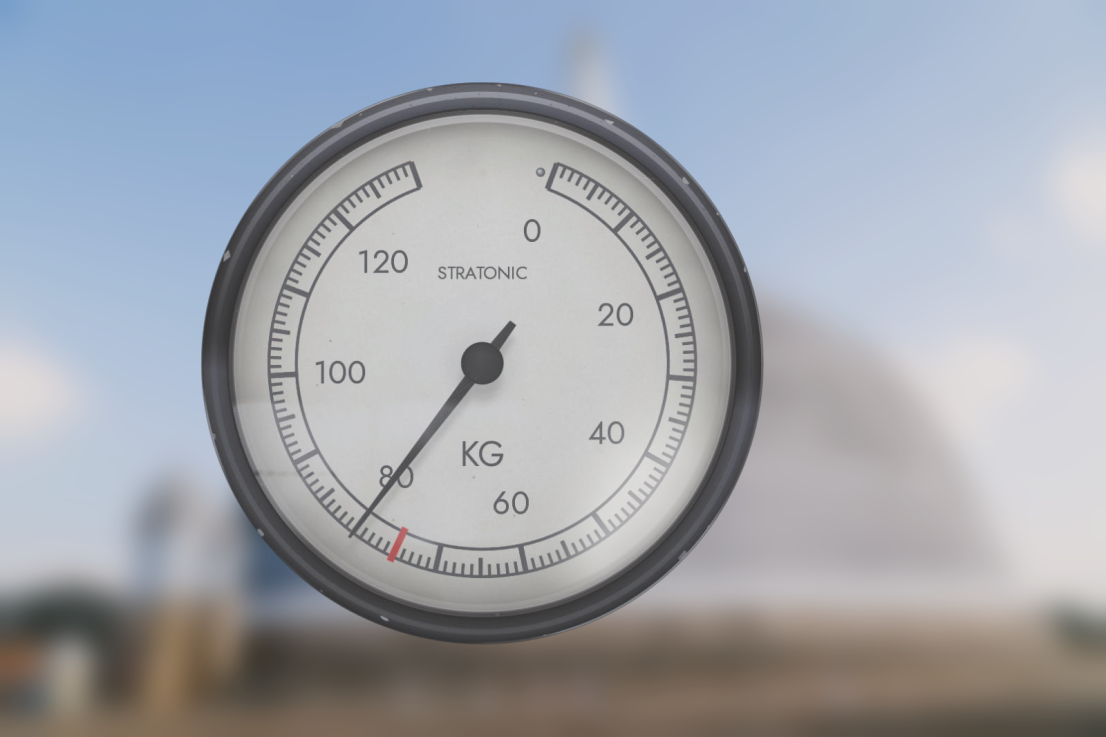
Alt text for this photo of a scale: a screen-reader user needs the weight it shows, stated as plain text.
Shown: 80 kg
